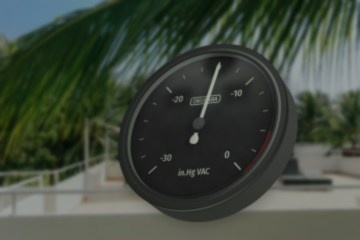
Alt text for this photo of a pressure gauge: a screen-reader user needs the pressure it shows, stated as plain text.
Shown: -14 inHg
